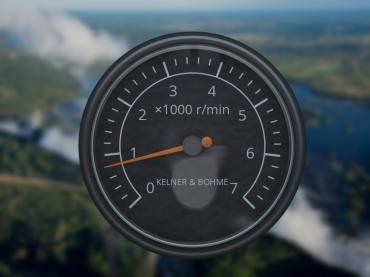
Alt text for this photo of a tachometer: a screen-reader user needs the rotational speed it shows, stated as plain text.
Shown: 800 rpm
